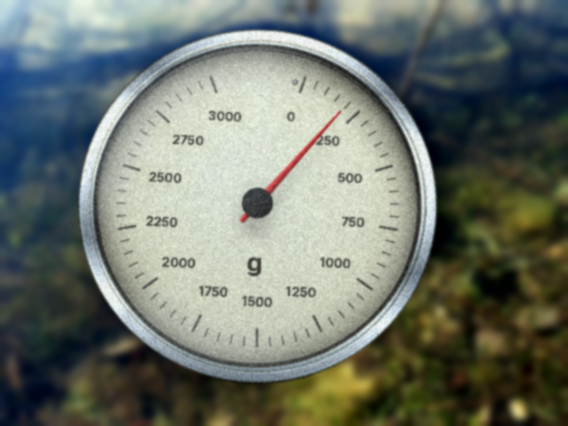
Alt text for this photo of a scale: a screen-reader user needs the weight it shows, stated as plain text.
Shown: 200 g
